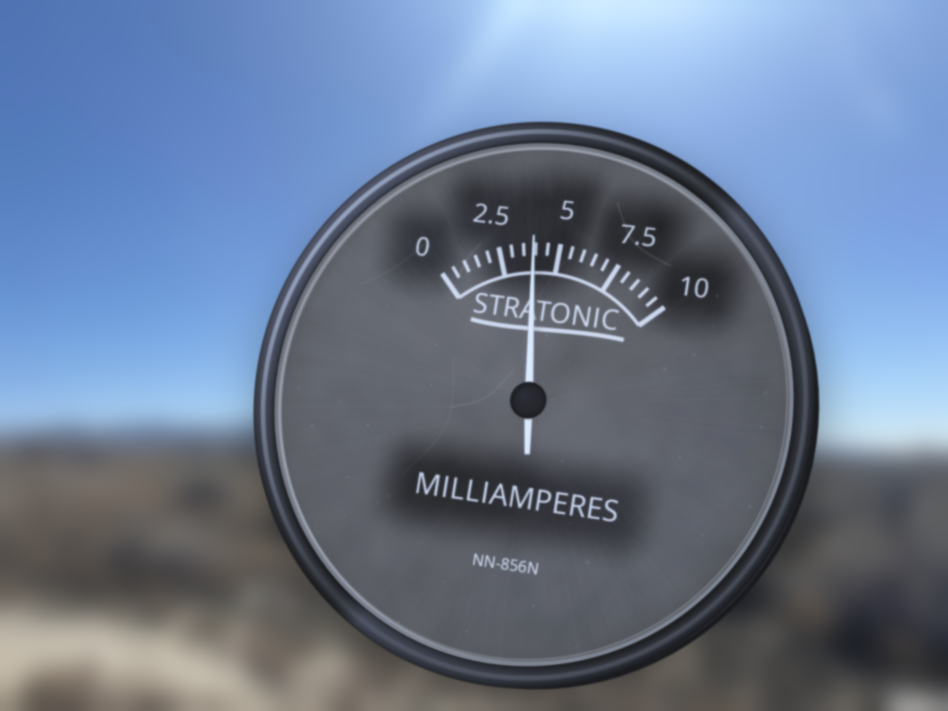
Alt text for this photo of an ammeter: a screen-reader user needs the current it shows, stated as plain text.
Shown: 4 mA
